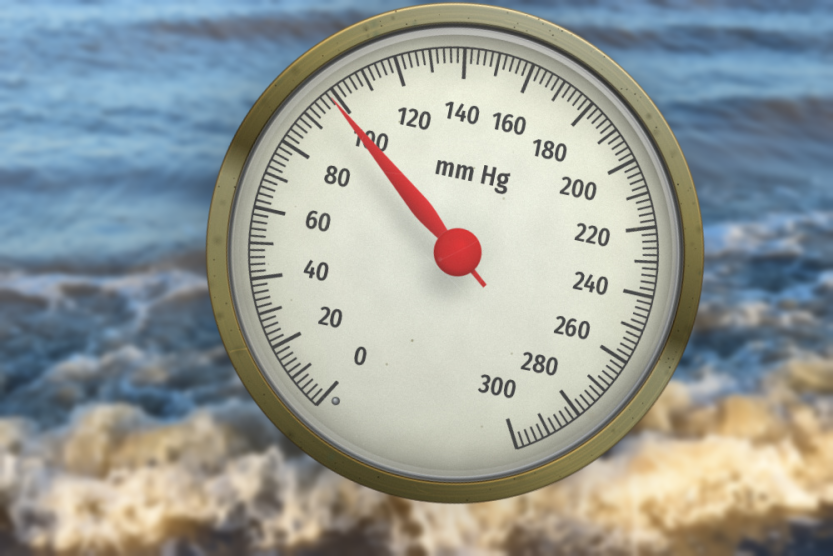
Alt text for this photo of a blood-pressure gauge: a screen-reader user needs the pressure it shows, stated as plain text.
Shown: 98 mmHg
